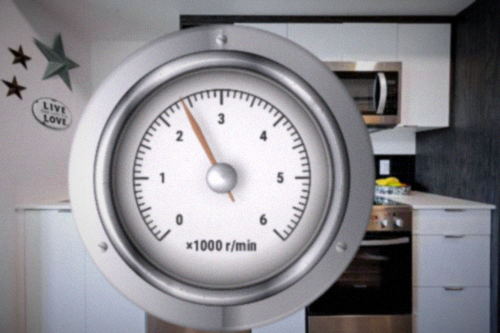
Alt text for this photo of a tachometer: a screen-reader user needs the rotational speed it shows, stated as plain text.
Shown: 2400 rpm
